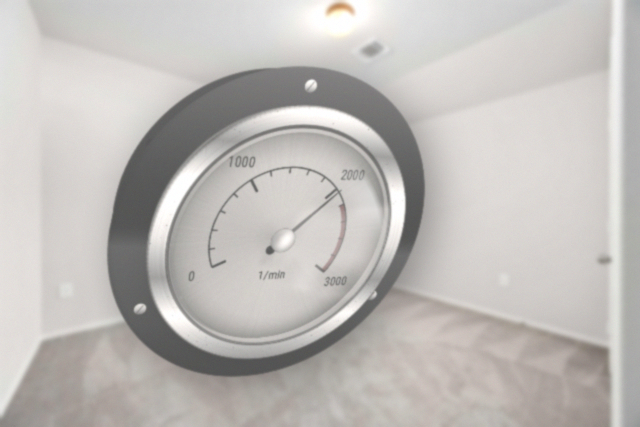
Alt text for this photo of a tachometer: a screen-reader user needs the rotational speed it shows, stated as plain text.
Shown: 2000 rpm
